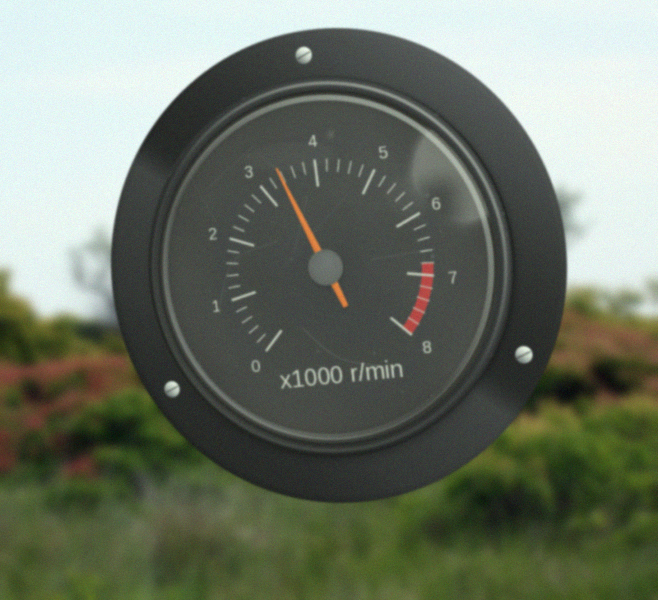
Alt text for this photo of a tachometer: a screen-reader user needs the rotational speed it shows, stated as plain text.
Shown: 3400 rpm
